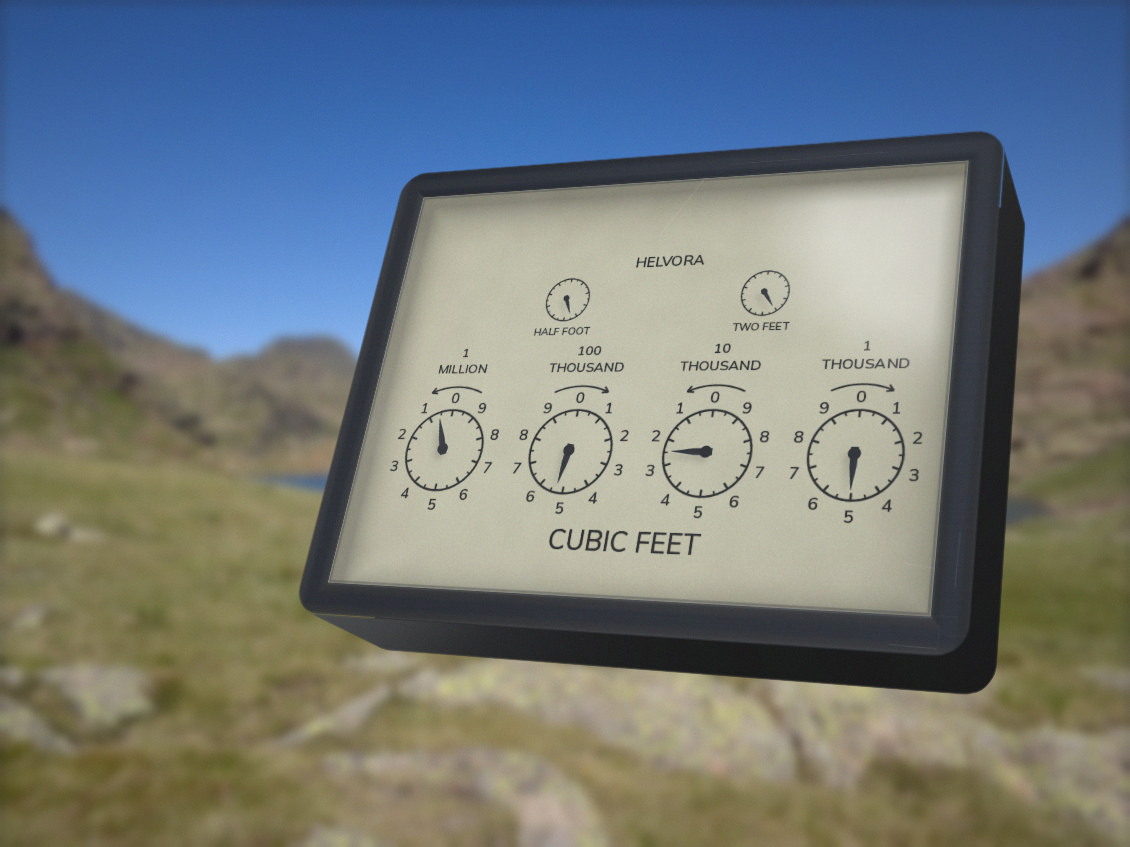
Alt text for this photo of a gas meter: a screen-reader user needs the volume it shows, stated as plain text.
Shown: 52500 ft³
